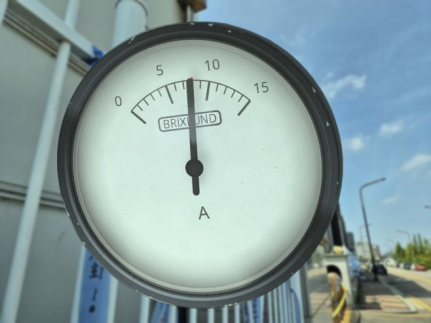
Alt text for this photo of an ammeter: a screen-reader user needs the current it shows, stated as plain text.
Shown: 8 A
